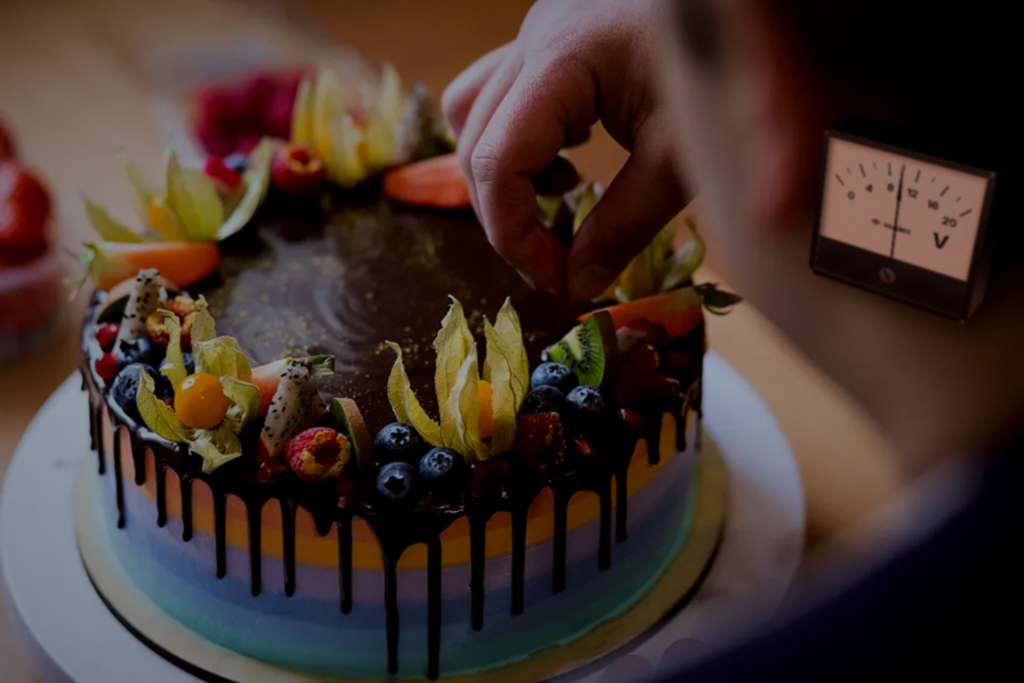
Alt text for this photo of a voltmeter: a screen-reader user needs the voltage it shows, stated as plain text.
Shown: 10 V
